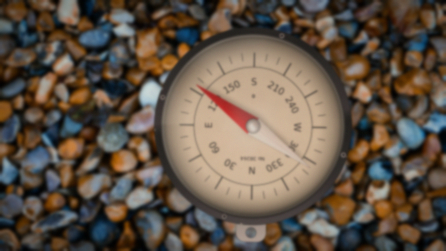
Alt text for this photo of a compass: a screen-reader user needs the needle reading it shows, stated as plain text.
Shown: 125 °
